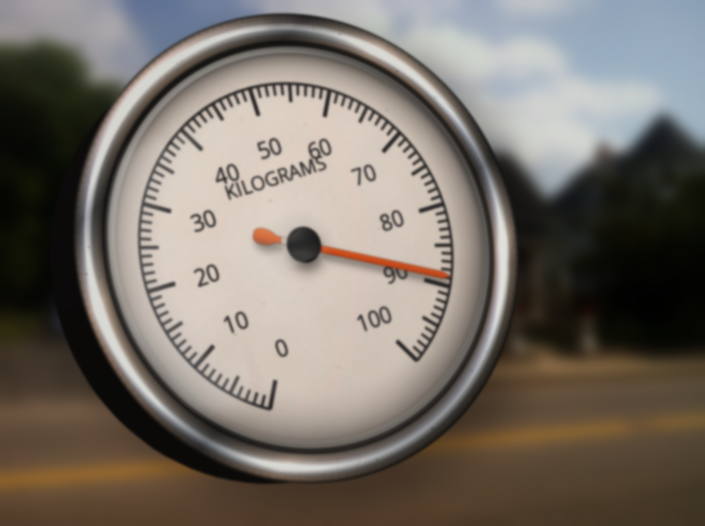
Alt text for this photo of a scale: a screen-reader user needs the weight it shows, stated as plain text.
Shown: 89 kg
